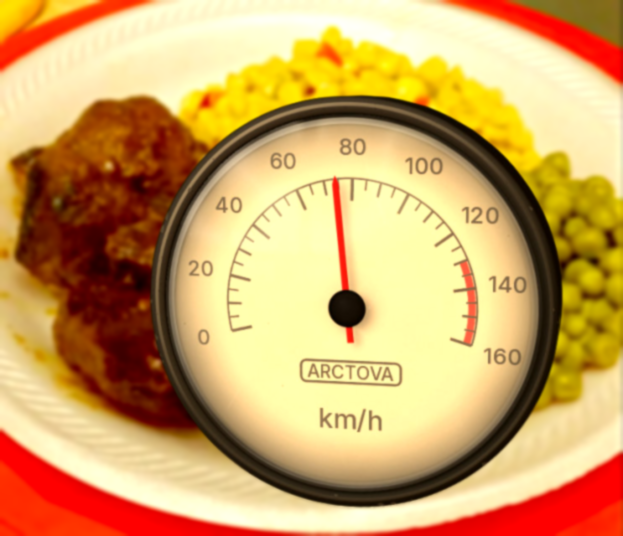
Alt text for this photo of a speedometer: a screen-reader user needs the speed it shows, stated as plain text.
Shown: 75 km/h
